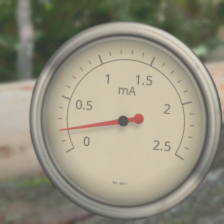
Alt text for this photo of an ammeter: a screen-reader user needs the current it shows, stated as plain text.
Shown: 0.2 mA
